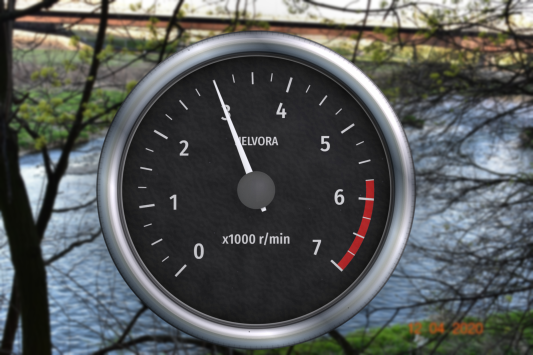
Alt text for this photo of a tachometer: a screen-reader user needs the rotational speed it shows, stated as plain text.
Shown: 3000 rpm
